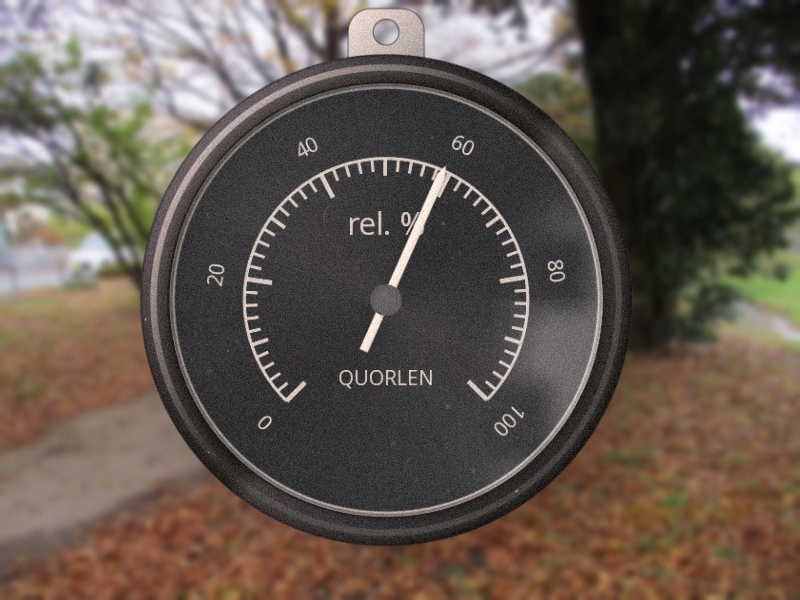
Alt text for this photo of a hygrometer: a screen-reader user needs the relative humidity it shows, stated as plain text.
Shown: 59 %
